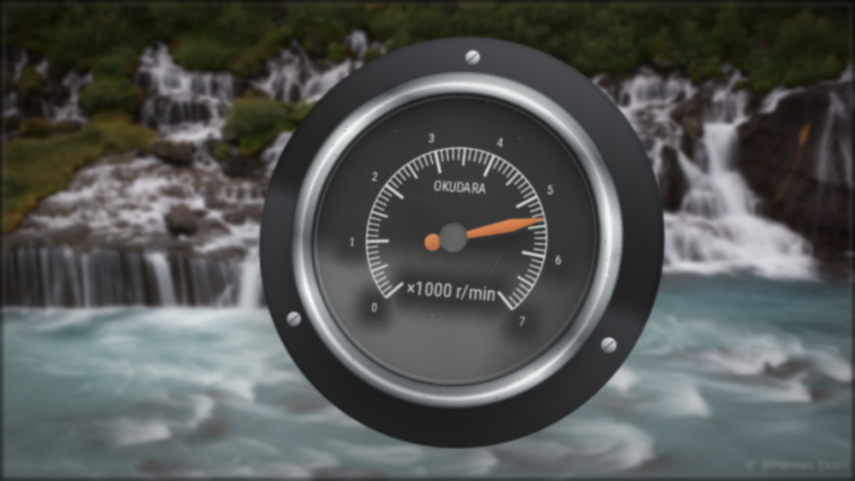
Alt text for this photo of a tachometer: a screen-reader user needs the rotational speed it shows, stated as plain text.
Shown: 5400 rpm
